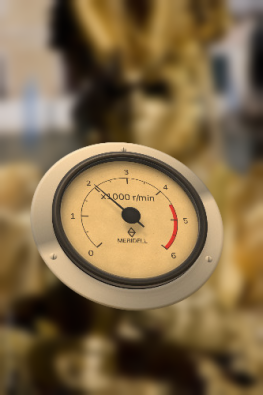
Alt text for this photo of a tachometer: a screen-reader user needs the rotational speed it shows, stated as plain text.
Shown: 2000 rpm
